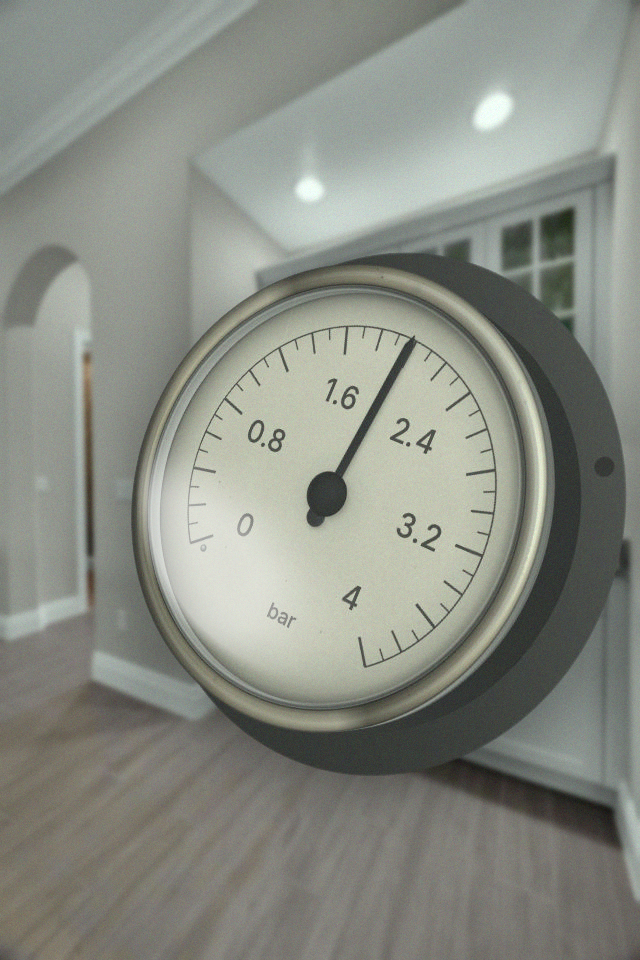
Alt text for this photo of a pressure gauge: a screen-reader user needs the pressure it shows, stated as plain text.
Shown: 2 bar
